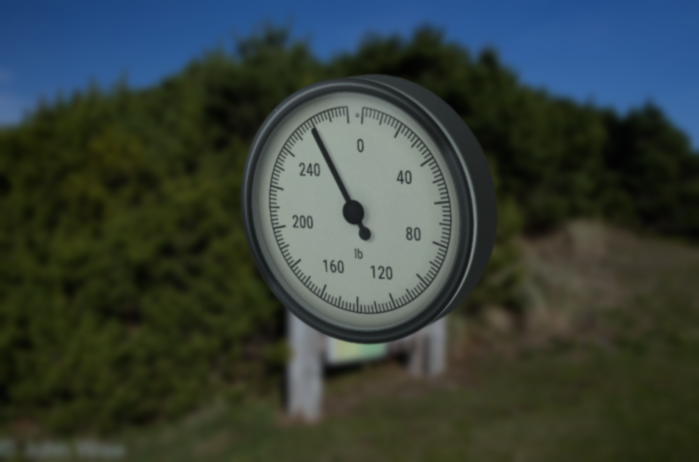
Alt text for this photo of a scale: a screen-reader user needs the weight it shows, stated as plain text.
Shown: 260 lb
